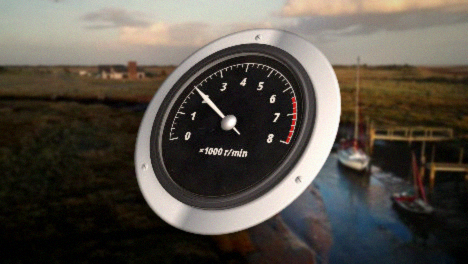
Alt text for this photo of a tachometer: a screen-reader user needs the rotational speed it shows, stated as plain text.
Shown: 2000 rpm
